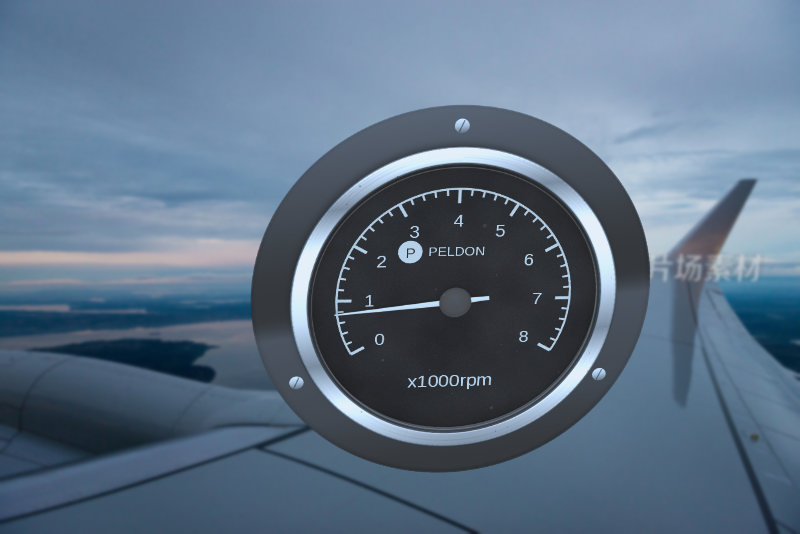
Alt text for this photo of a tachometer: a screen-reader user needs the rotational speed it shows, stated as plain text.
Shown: 800 rpm
